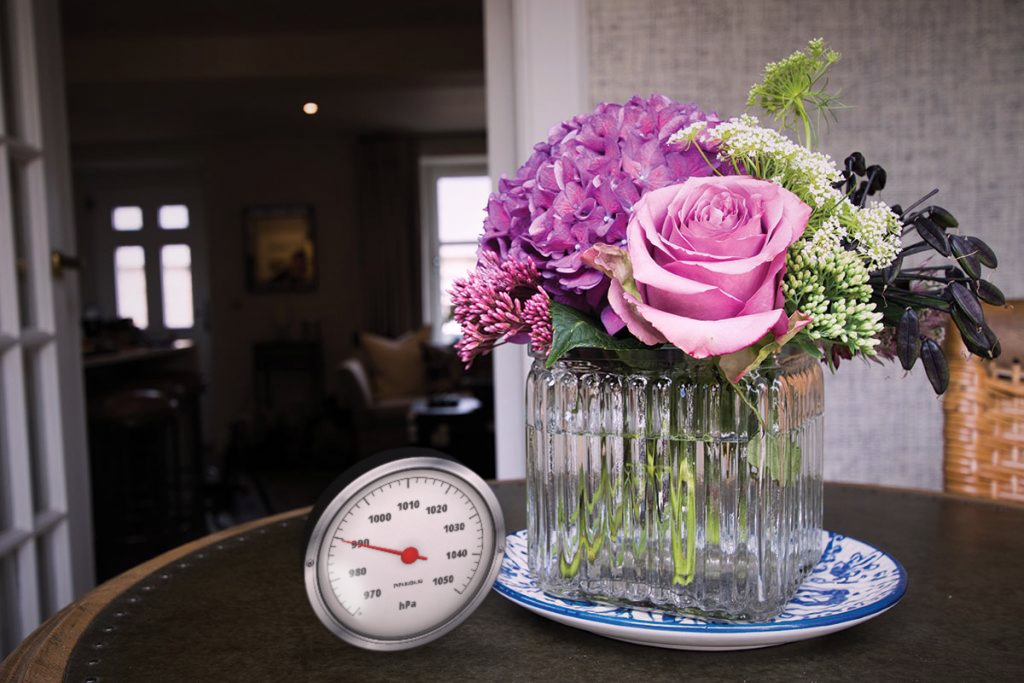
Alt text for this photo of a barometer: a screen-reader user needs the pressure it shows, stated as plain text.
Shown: 990 hPa
